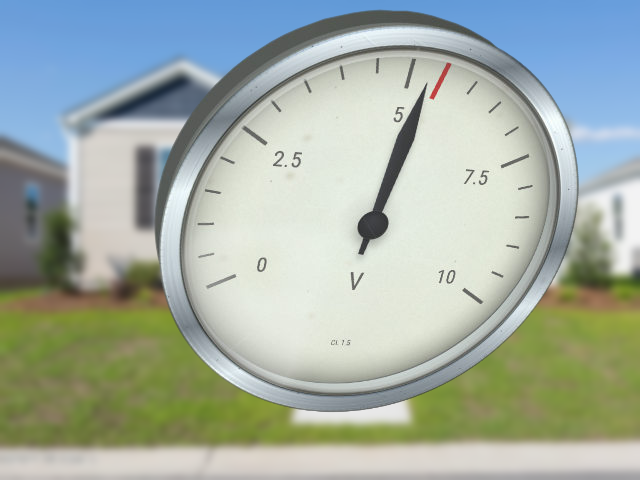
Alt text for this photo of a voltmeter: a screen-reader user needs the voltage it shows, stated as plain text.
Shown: 5.25 V
